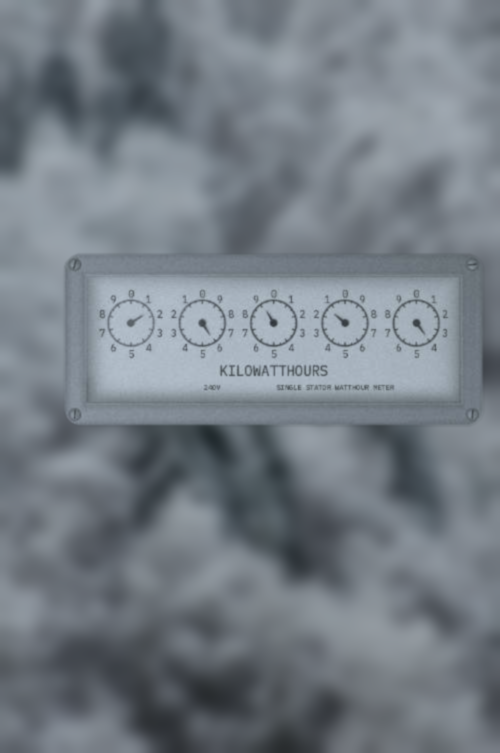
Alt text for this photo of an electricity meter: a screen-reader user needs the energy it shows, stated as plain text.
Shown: 15914 kWh
